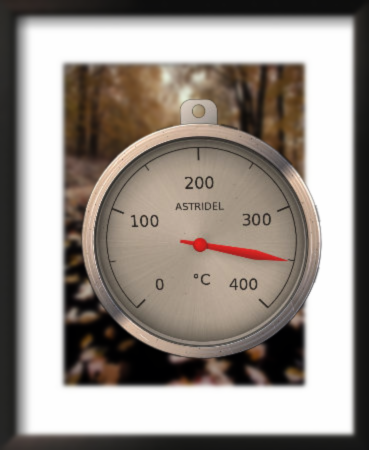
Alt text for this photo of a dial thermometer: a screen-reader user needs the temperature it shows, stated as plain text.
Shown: 350 °C
